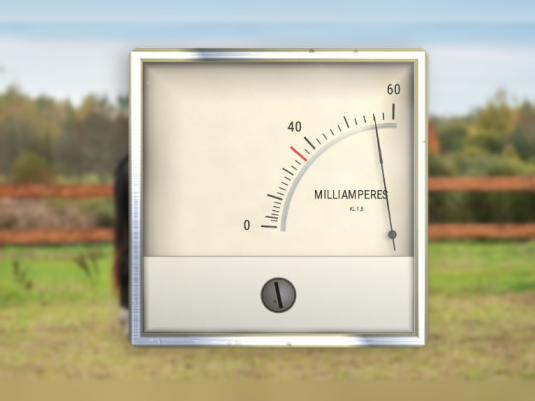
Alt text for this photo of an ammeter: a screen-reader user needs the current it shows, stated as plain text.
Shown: 56 mA
